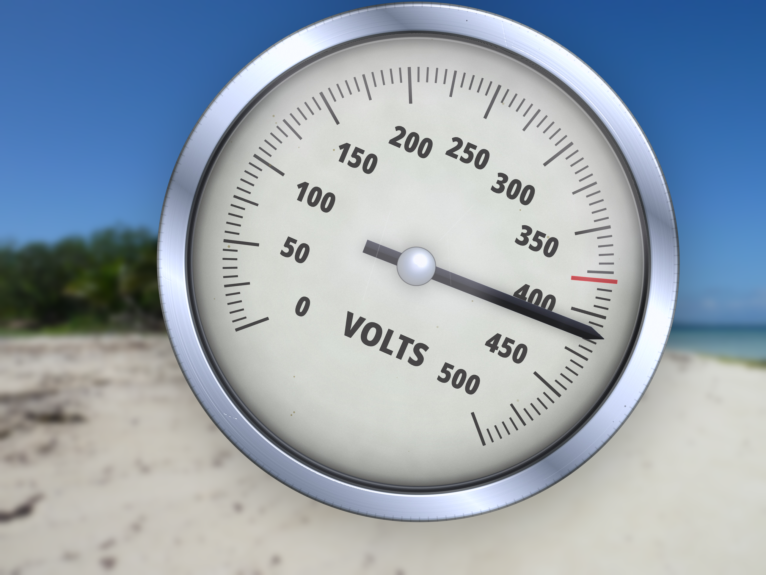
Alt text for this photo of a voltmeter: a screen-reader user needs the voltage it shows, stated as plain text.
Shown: 410 V
